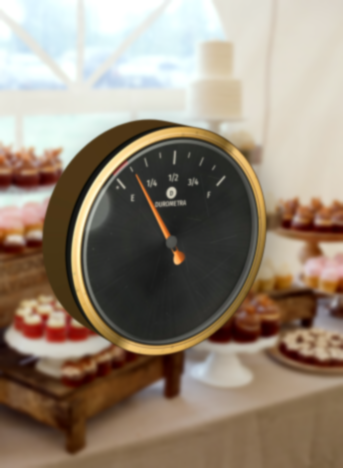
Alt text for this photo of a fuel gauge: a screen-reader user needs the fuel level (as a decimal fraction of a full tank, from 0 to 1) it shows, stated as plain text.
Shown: 0.125
